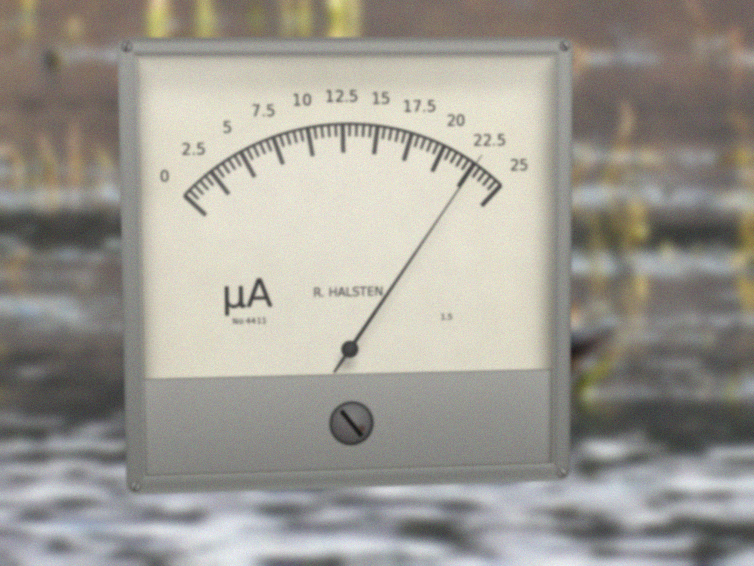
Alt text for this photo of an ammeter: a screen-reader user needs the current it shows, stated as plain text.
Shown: 22.5 µA
